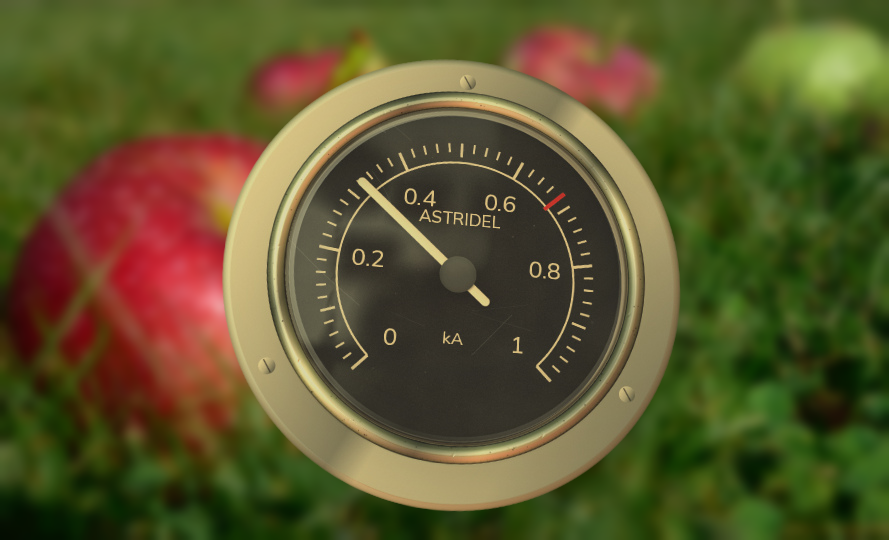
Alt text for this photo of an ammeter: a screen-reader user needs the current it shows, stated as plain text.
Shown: 0.32 kA
